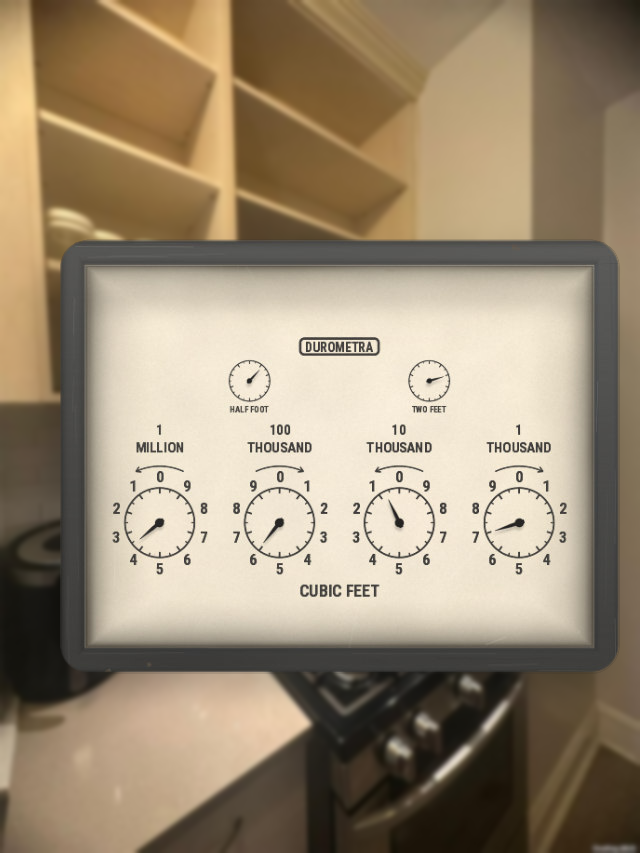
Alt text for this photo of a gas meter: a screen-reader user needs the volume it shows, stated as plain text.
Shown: 360700 ft³
